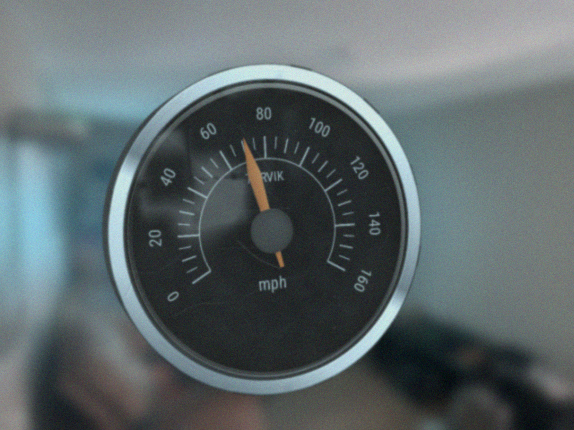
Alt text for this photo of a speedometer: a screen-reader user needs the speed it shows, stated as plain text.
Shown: 70 mph
